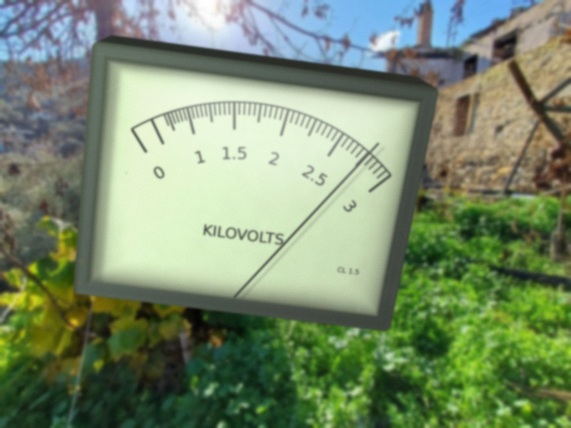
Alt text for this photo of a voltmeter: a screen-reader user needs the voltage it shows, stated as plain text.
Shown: 2.75 kV
